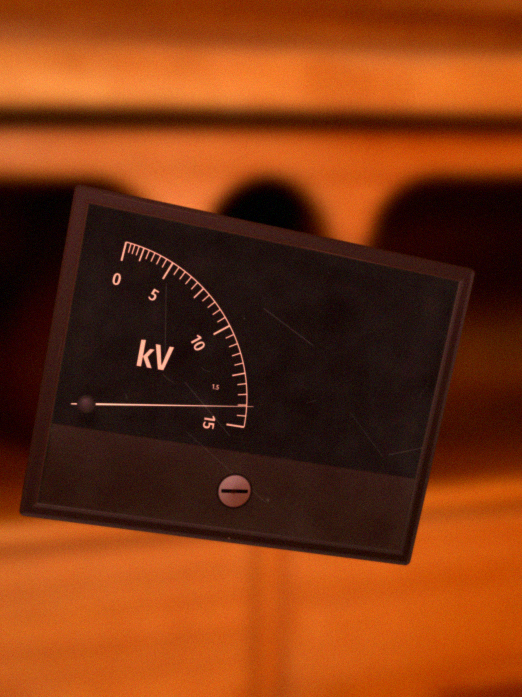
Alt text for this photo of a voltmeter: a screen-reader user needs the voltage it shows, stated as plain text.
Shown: 14 kV
